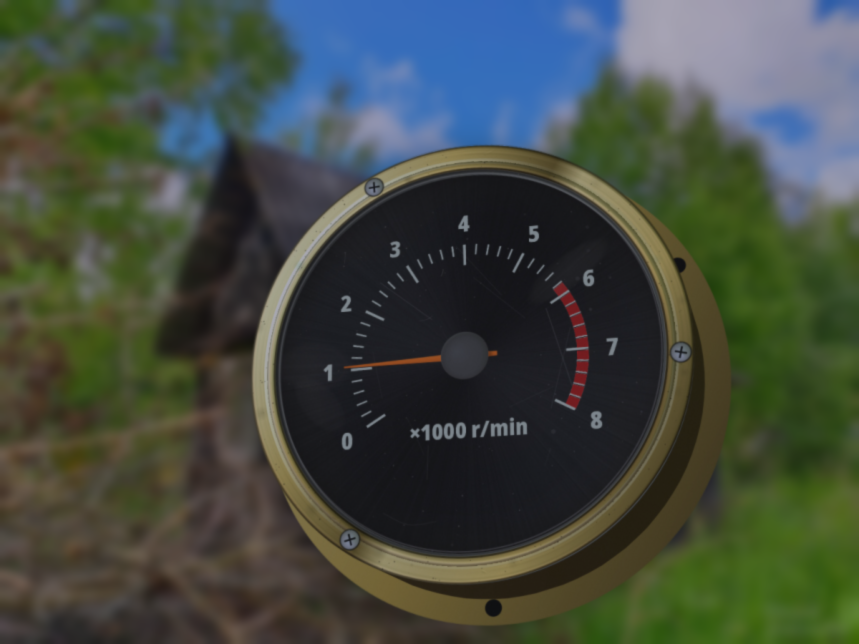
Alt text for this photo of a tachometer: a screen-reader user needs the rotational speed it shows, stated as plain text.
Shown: 1000 rpm
